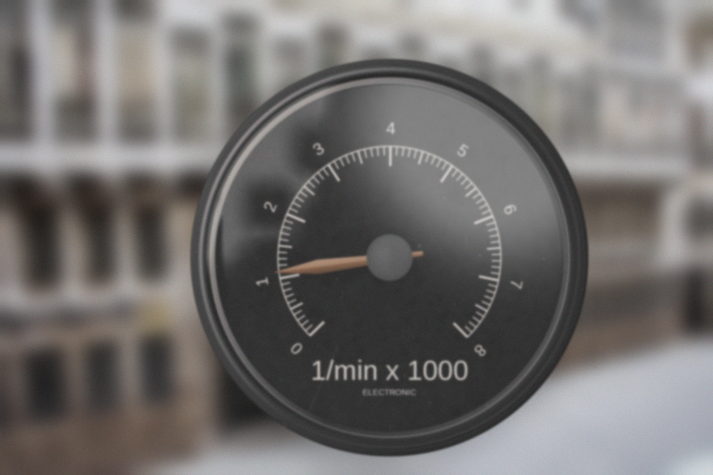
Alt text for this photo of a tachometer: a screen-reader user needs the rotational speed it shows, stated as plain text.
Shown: 1100 rpm
